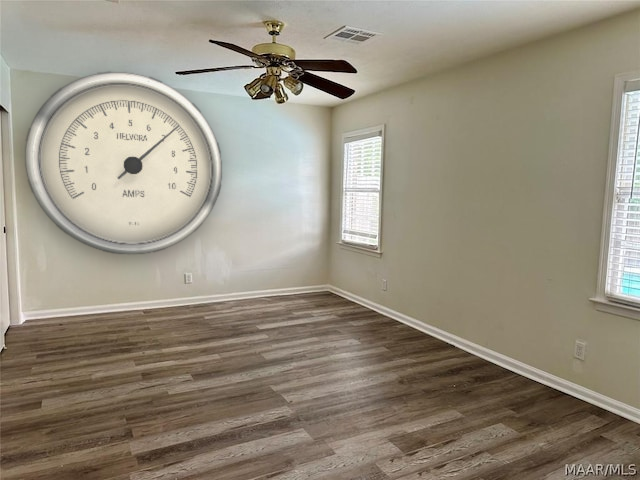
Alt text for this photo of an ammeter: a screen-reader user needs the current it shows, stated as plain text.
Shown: 7 A
